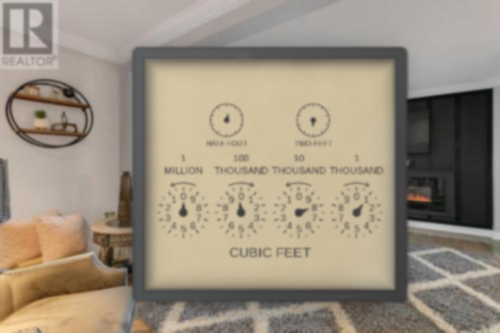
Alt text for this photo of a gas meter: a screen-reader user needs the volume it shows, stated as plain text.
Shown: 998100 ft³
